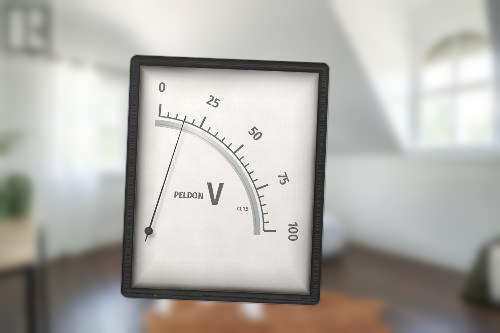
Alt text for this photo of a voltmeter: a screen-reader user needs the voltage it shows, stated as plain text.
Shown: 15 V
